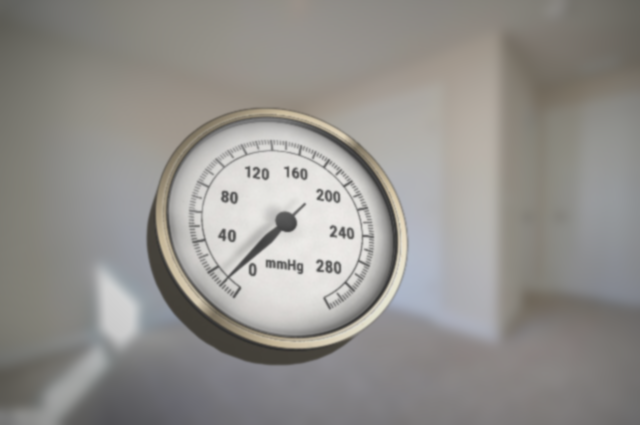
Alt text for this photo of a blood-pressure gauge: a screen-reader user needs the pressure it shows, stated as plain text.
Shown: 10 mmHg
